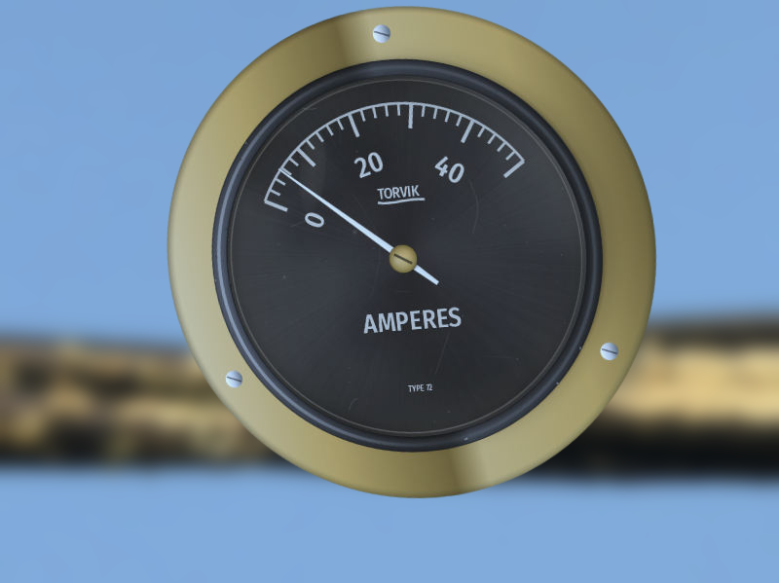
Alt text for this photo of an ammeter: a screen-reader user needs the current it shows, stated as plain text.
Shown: 6 A
